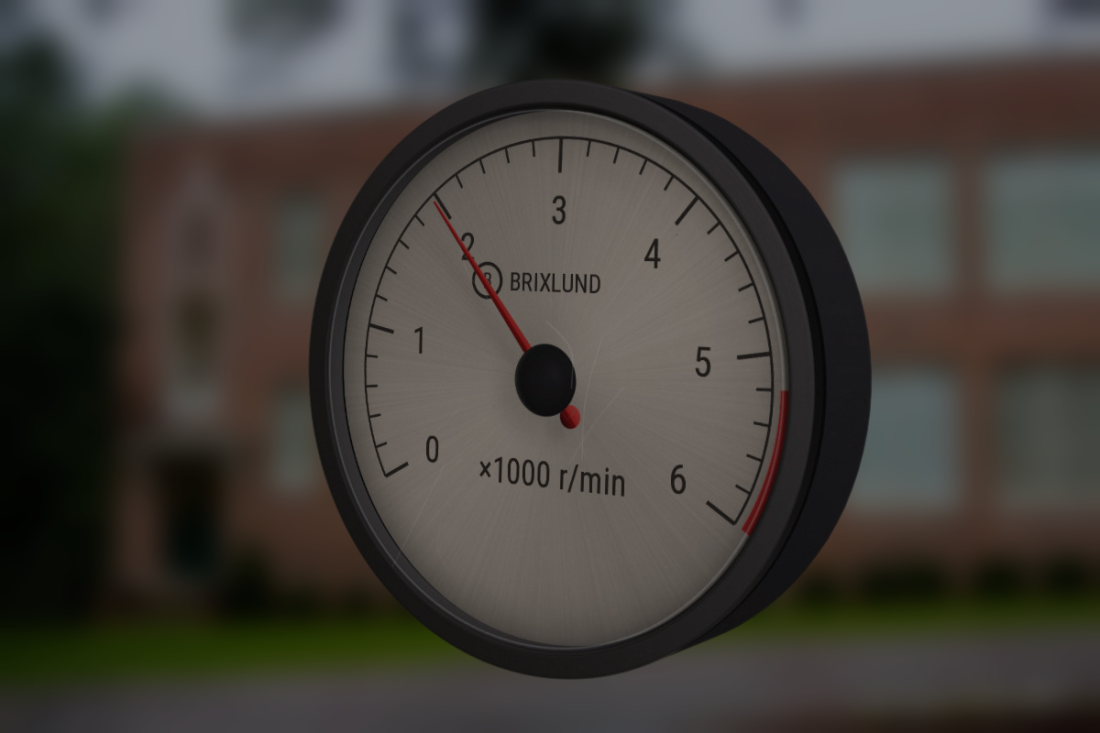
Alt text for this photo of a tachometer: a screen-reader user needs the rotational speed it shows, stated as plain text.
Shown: 2000 rpm
